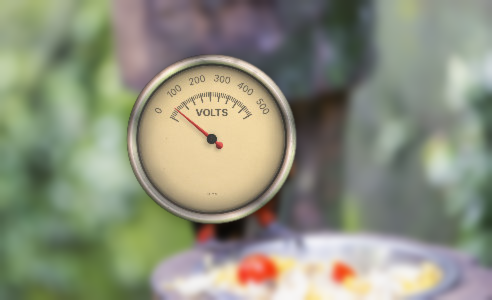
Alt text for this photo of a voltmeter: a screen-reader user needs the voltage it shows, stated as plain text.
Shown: 50 V
